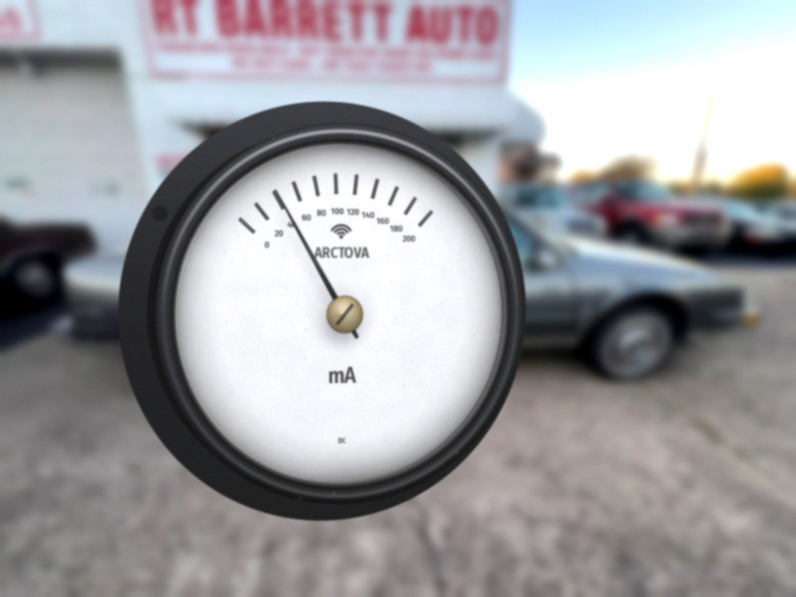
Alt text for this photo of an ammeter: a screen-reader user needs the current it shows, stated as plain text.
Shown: 40 mA
